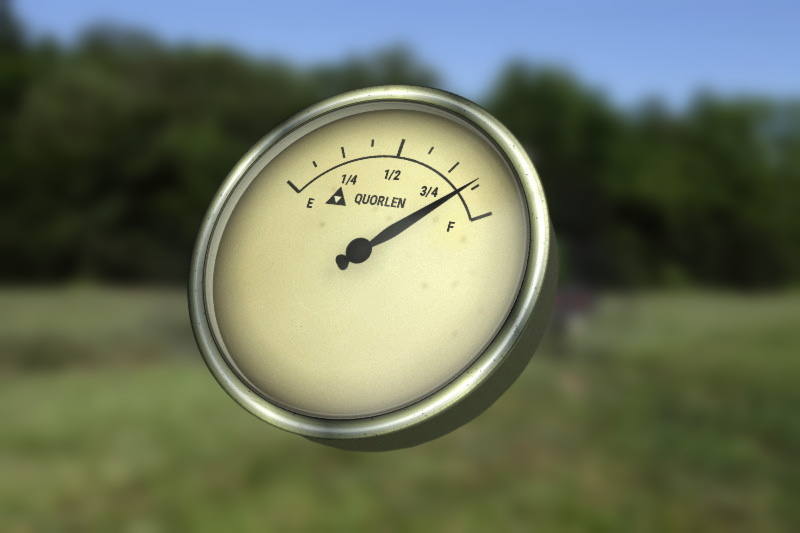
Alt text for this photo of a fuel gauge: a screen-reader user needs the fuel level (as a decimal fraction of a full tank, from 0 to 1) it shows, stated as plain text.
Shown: 0.875
